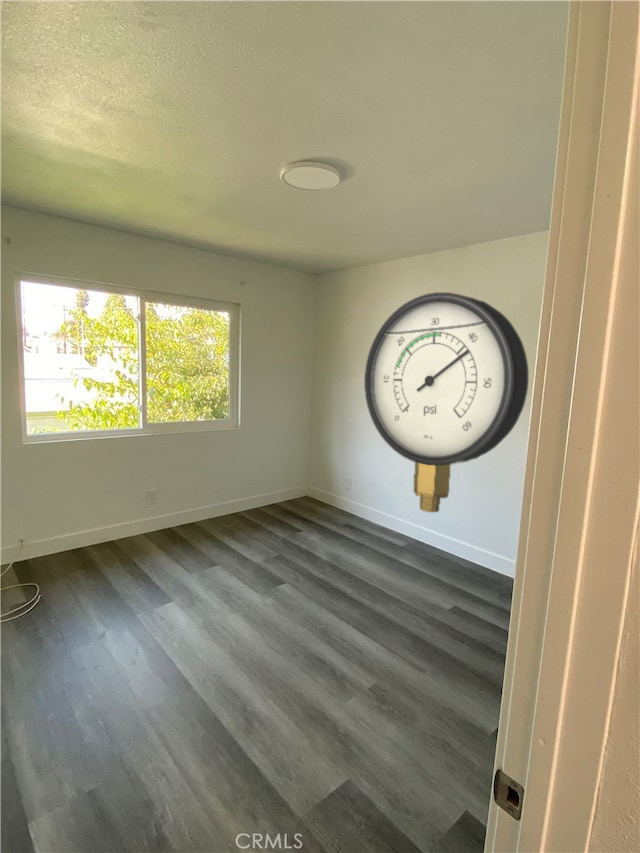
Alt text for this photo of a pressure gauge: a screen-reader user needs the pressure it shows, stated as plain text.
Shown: 42 psi
